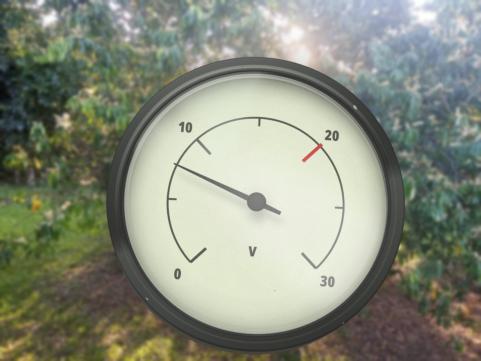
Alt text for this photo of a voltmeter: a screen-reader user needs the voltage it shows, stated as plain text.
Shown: 7.5 V
